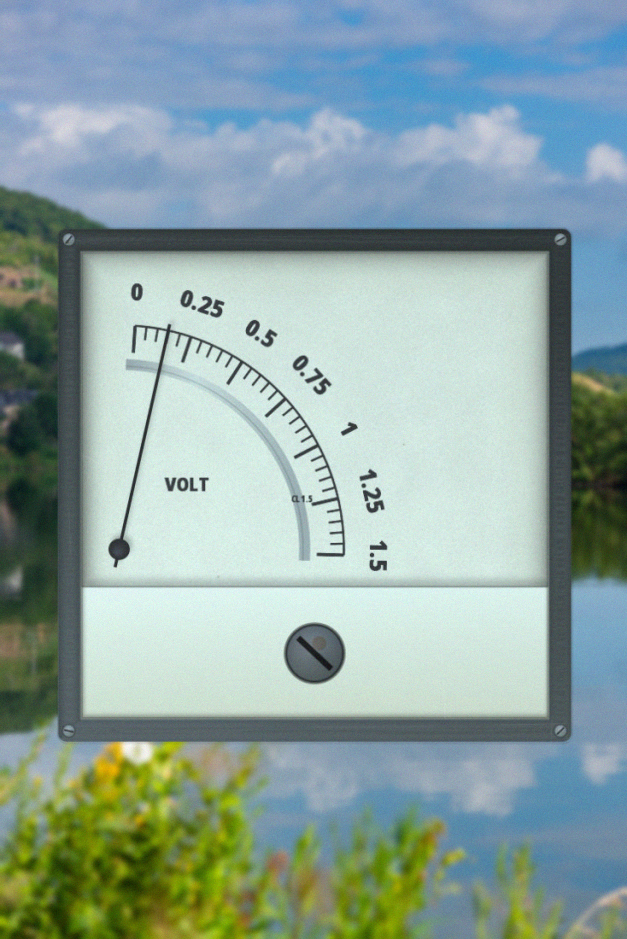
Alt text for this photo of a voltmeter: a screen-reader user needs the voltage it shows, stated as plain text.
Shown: 0.15 V
